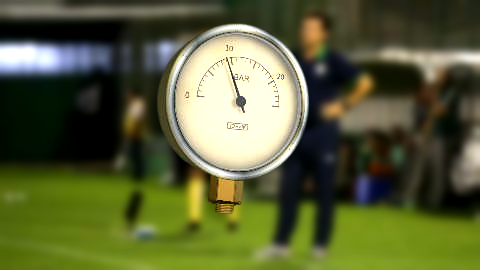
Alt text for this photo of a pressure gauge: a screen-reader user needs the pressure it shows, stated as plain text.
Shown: 9 bar
